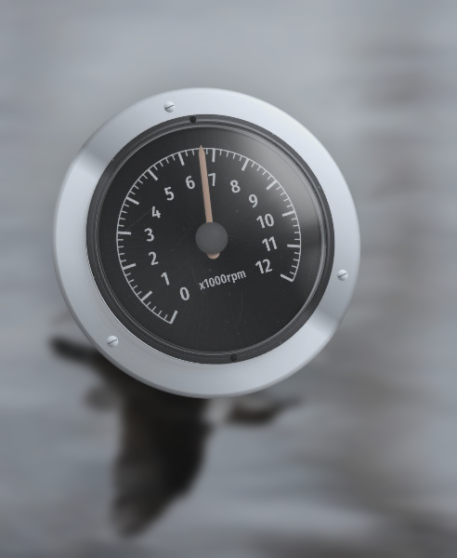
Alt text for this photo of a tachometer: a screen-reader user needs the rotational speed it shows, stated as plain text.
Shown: 6600 rpm
